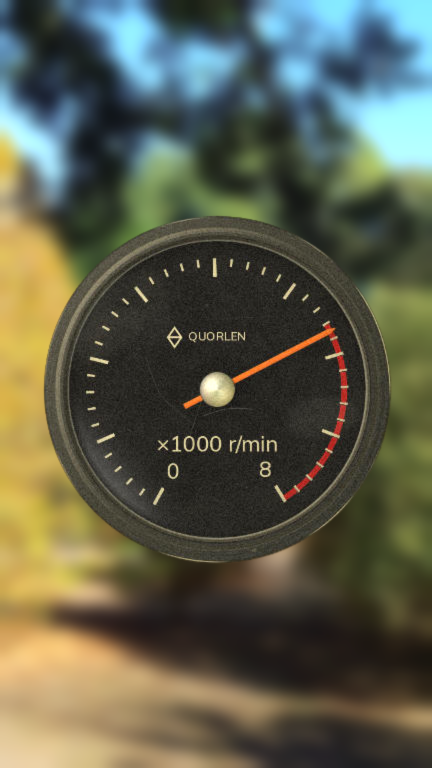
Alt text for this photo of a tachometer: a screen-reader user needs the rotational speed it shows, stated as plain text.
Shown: 5700 rpm
